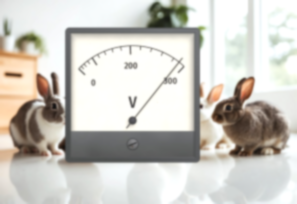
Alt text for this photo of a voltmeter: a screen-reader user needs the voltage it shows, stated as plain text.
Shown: 290 V
